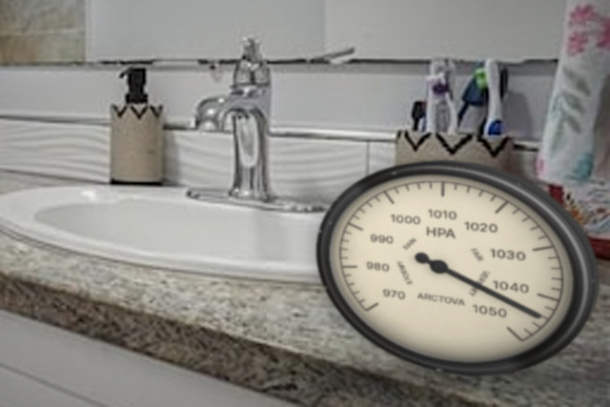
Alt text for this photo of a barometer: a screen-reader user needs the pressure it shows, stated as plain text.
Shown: 1044 hPa
